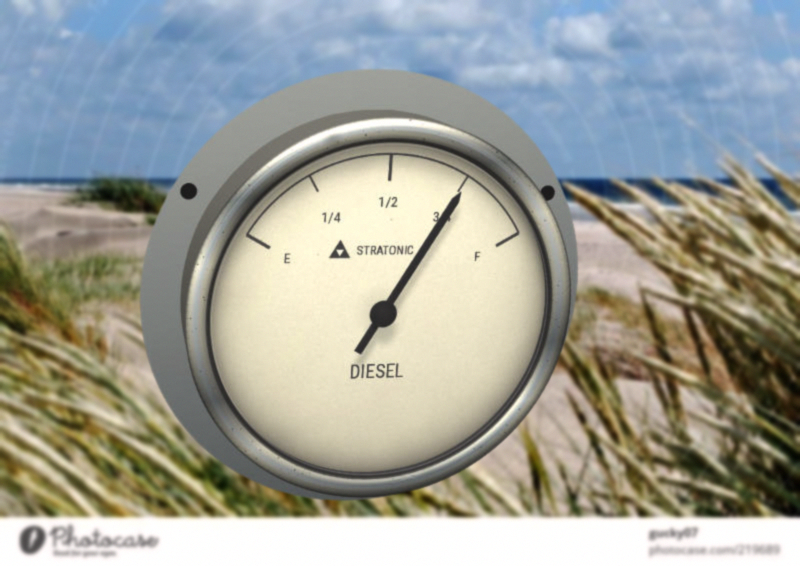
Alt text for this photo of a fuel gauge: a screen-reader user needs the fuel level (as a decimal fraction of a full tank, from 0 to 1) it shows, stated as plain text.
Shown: 0.75
